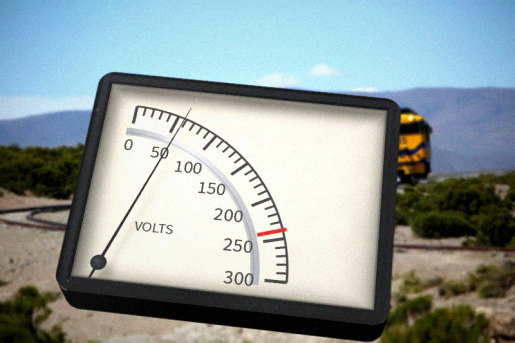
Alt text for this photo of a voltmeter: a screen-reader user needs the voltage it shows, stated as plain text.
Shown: 60 V
